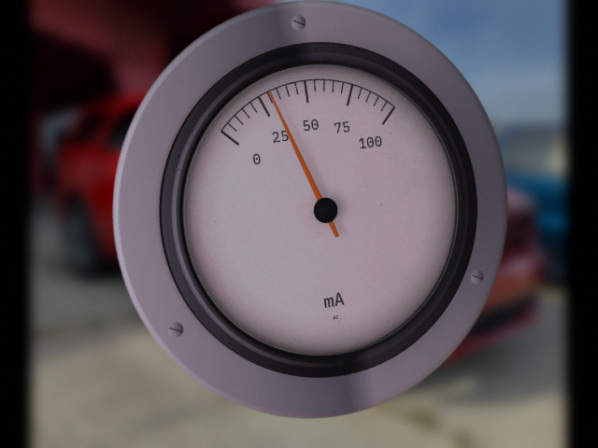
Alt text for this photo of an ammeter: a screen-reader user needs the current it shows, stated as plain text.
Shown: 30 mA
